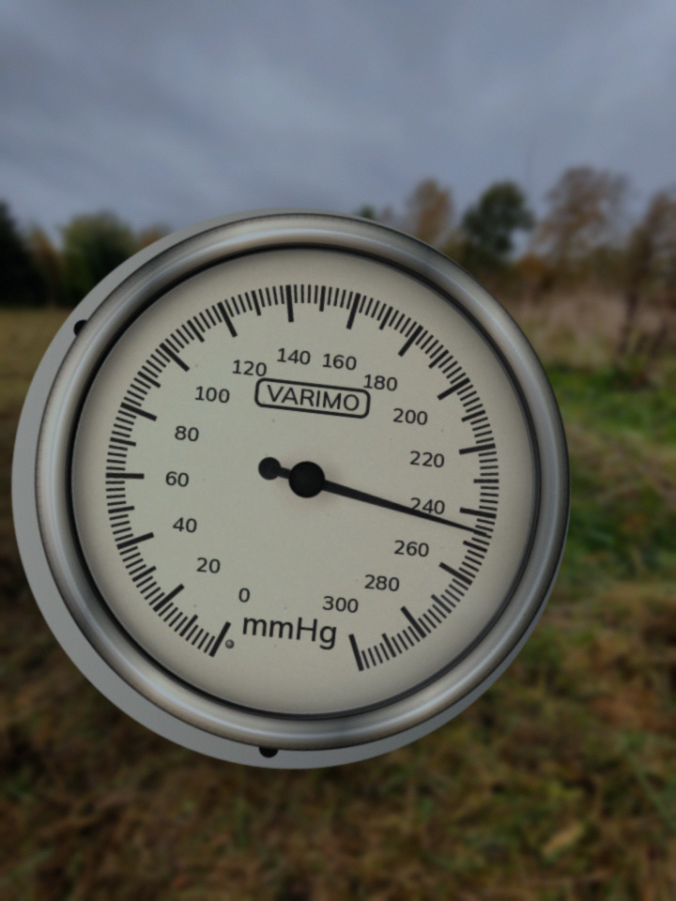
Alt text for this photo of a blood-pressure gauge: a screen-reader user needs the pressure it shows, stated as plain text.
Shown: 246 mmHg
